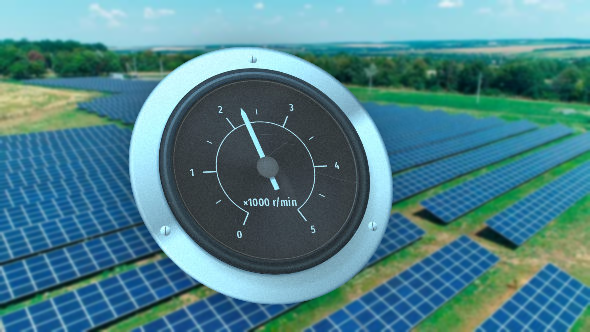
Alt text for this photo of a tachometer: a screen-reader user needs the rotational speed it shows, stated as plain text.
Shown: 2250 rpm
